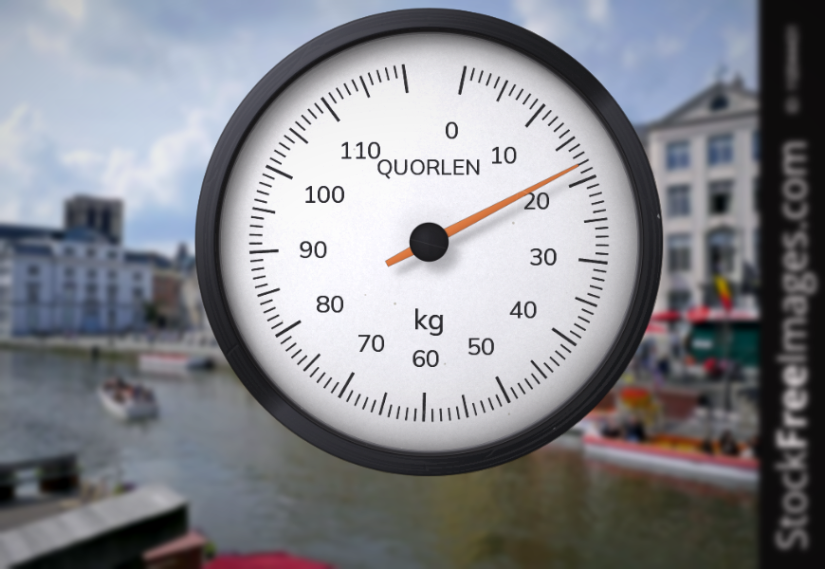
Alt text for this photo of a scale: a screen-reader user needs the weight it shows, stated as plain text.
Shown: 18 kg
